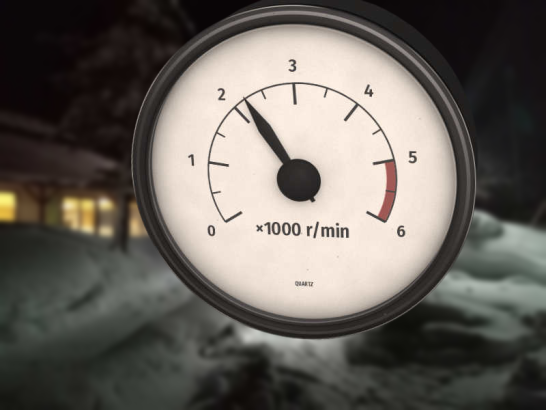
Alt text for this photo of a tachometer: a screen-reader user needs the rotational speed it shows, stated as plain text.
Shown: 2250 rpm
